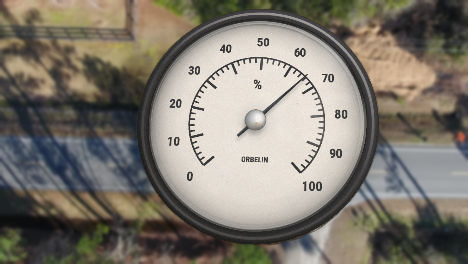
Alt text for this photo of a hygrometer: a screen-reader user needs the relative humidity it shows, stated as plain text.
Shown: 66 %
